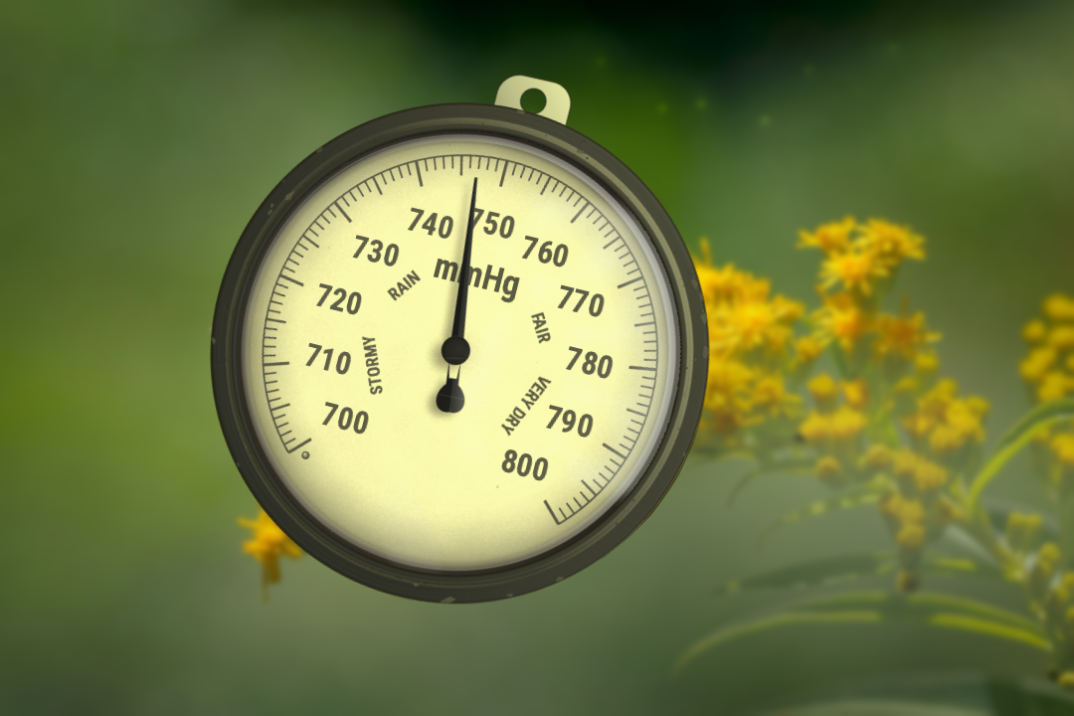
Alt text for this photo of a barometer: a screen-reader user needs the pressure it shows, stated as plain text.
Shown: 747 mmHg
